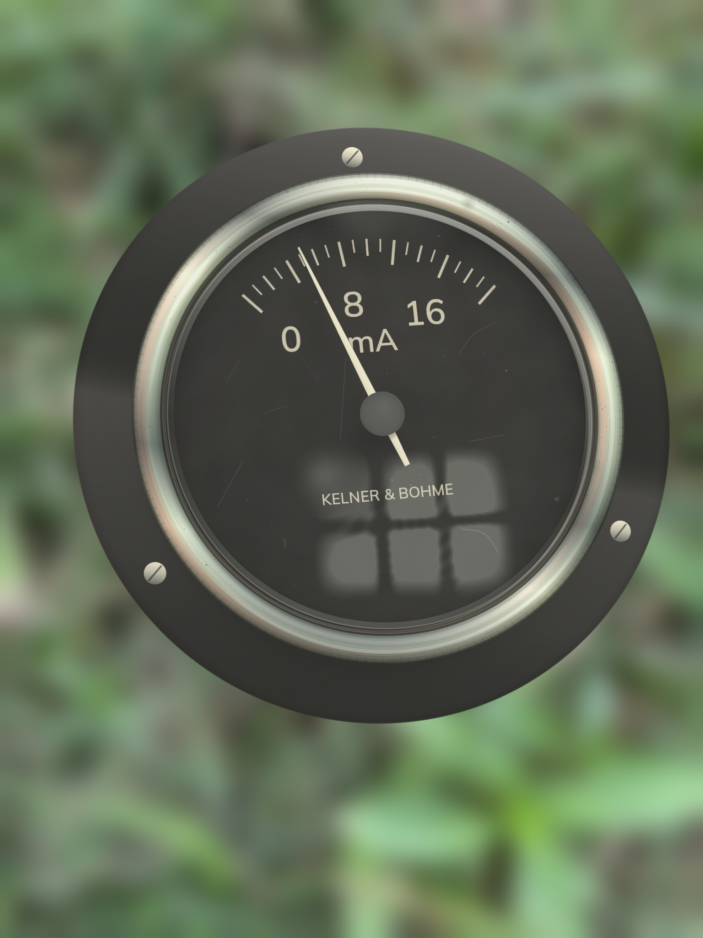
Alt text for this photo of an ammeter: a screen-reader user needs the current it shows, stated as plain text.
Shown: 5 mA
